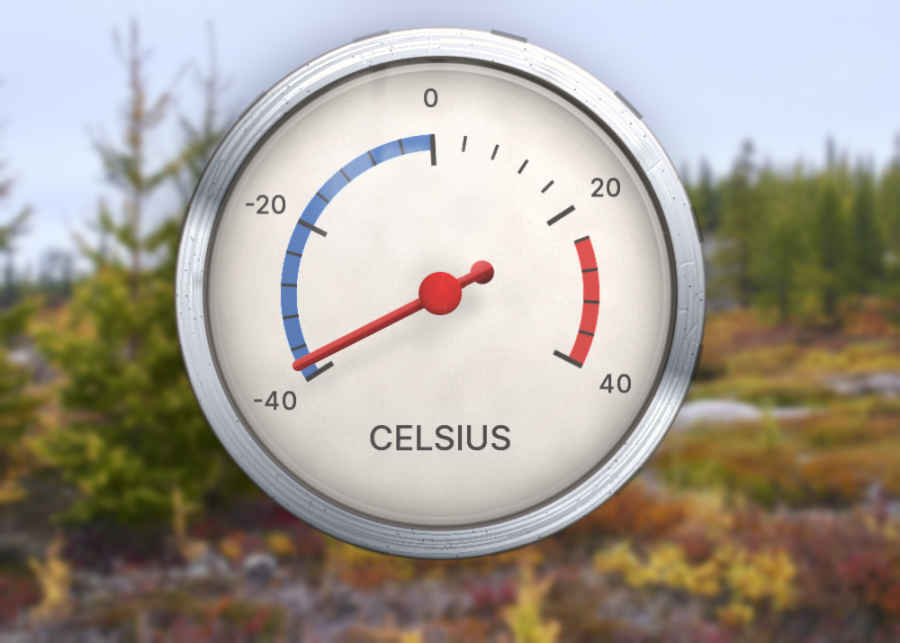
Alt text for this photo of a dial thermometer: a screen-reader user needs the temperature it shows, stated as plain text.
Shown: -38 °C
